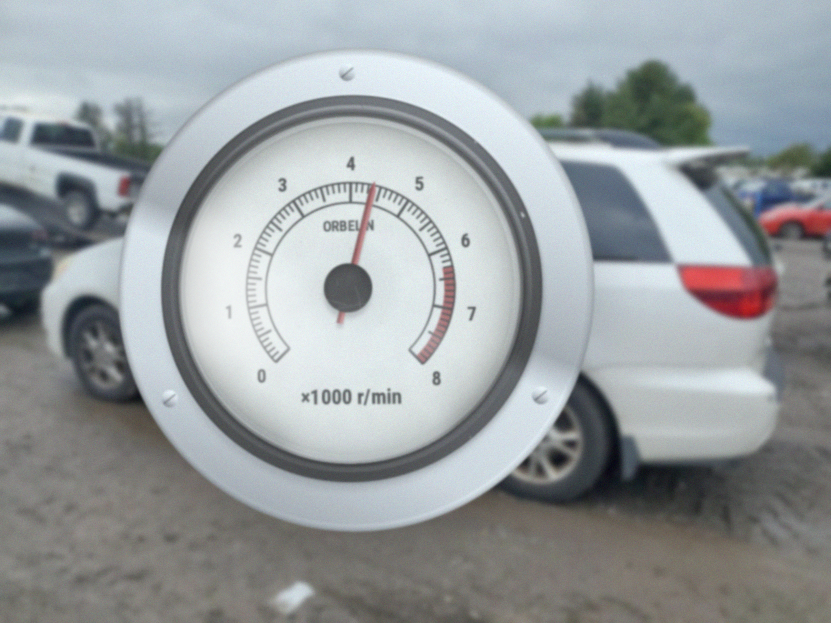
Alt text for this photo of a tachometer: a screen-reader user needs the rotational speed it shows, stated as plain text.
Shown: 4400 rpm
